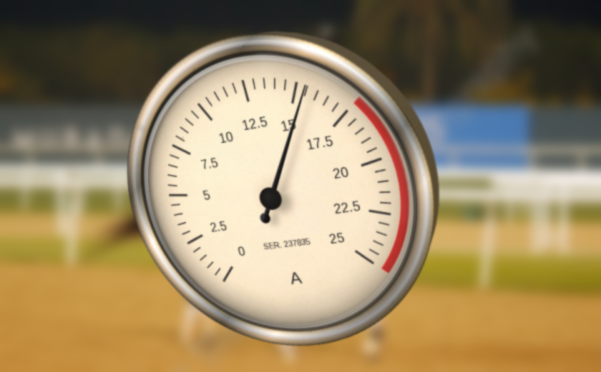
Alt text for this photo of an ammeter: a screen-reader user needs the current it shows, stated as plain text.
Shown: 15.5 A
